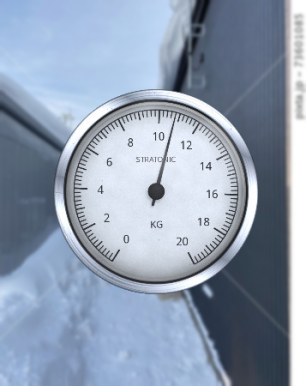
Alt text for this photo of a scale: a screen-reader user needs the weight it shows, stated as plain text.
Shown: 10.8 kg
